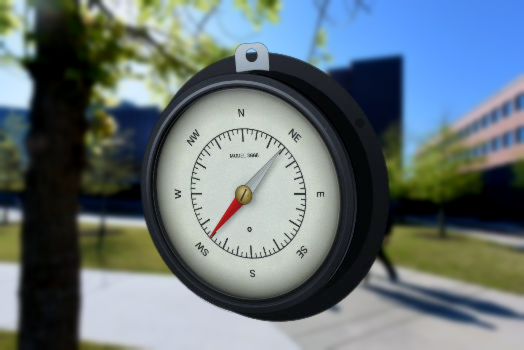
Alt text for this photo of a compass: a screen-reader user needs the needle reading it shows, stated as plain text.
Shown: 225 °
